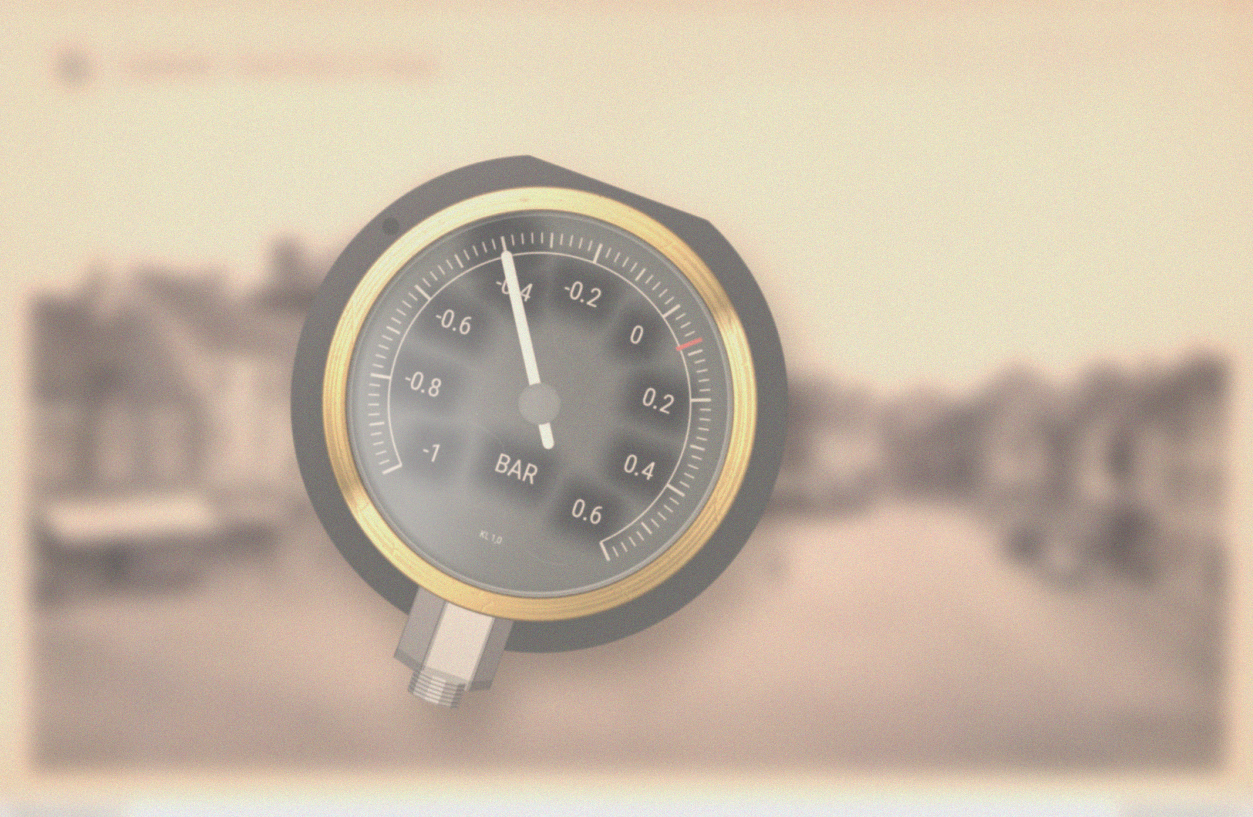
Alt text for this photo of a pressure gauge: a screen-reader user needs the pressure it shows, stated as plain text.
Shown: -0.4 bar
